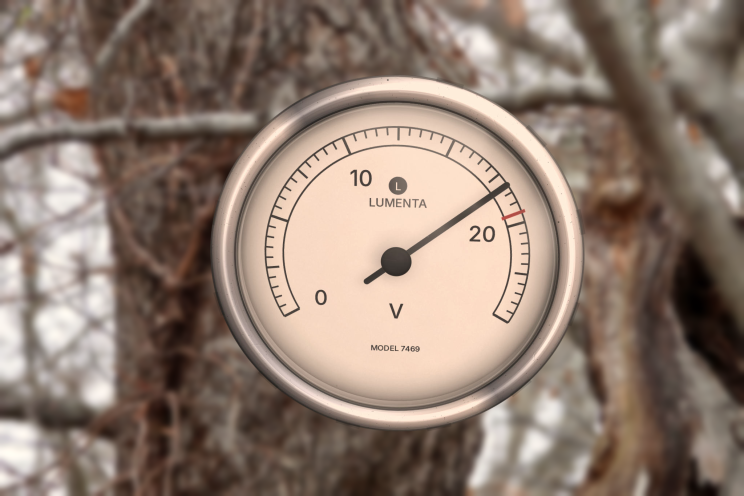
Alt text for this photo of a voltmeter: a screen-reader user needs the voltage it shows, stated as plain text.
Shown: 18 V
